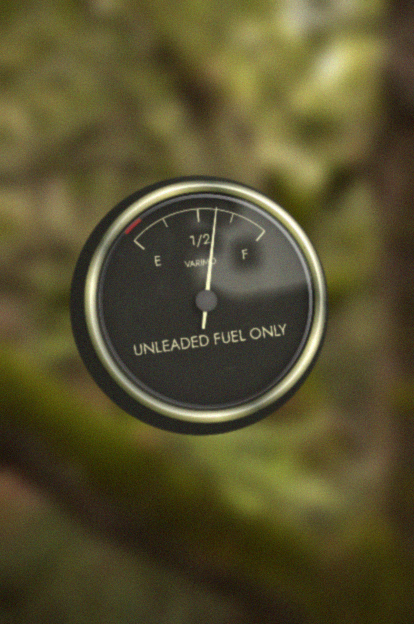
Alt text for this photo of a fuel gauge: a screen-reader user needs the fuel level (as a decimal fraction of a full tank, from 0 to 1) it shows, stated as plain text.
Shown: 0.625
